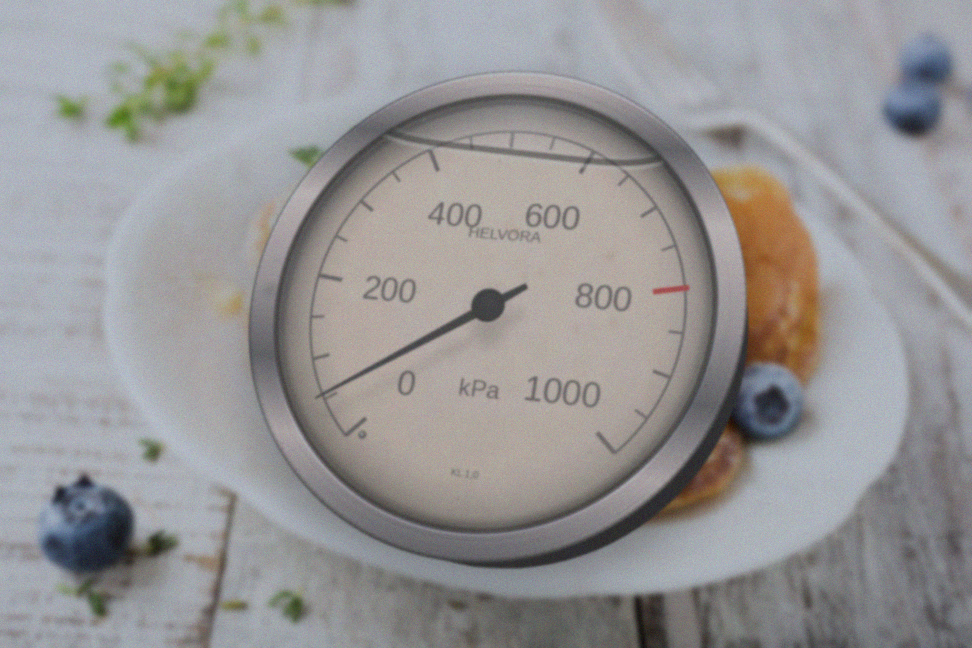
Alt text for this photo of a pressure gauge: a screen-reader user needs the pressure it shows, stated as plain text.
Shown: 50 kPa
